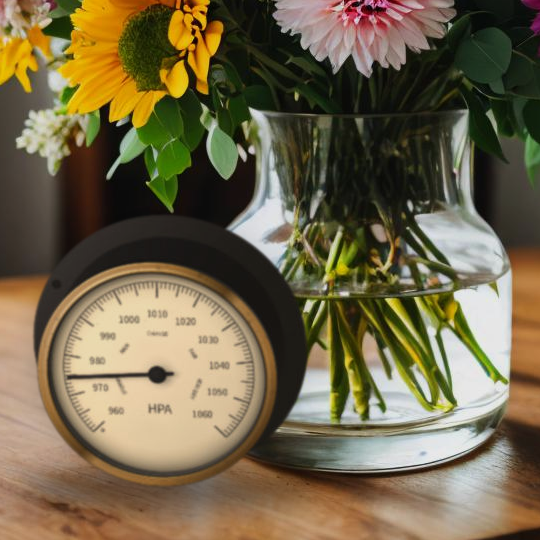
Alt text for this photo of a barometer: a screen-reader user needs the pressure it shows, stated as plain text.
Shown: 975 hPa
